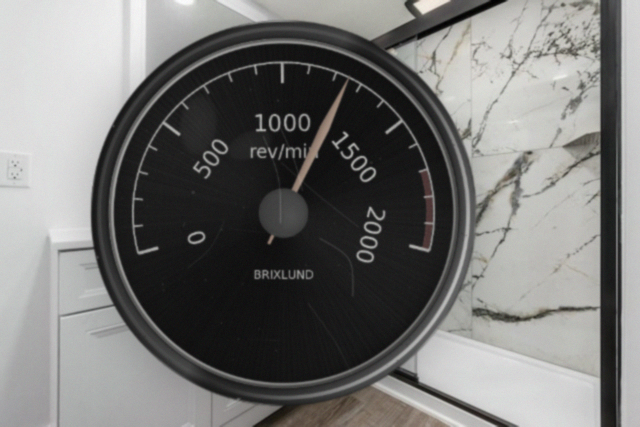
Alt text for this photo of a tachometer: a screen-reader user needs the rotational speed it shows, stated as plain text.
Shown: 1250 rpm
